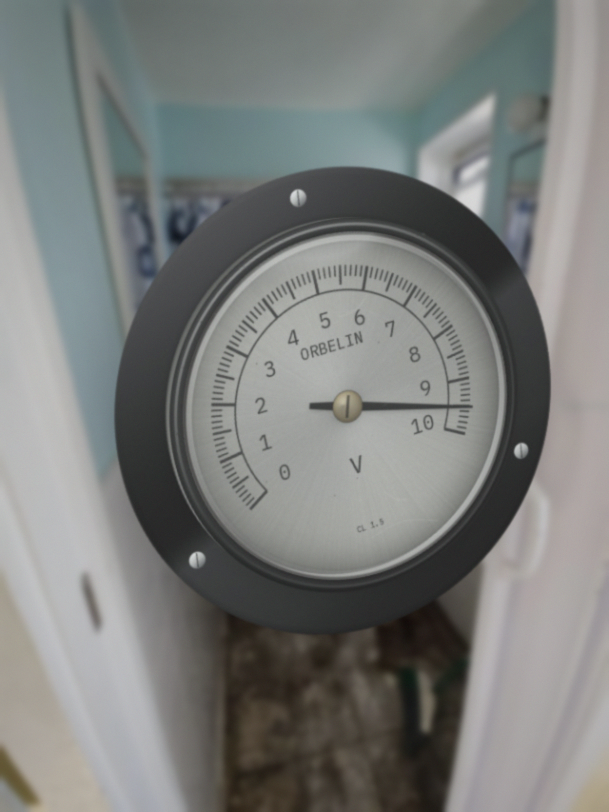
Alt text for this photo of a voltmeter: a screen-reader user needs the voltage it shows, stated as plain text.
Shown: 9.5 V
